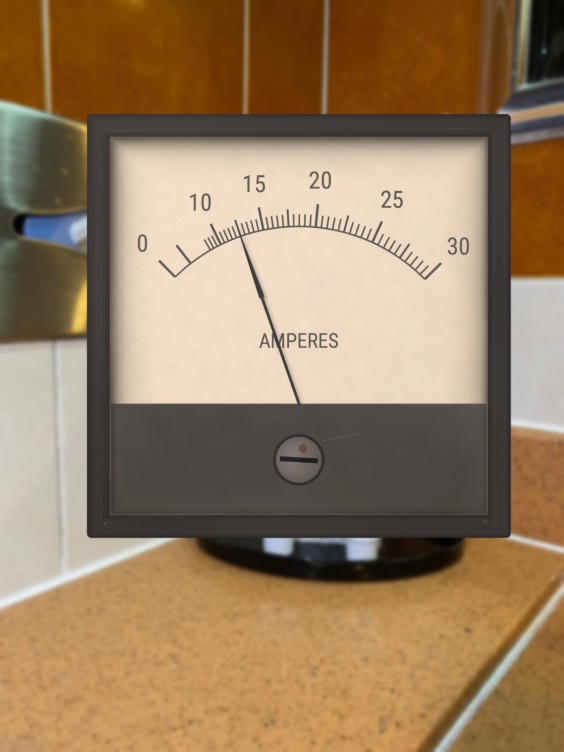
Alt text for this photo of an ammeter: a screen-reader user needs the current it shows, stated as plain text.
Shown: 12.5 A
